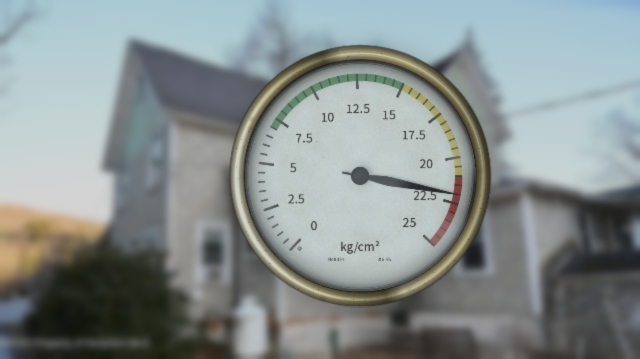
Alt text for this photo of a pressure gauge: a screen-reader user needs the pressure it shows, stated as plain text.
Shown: 22 kg/cm²
